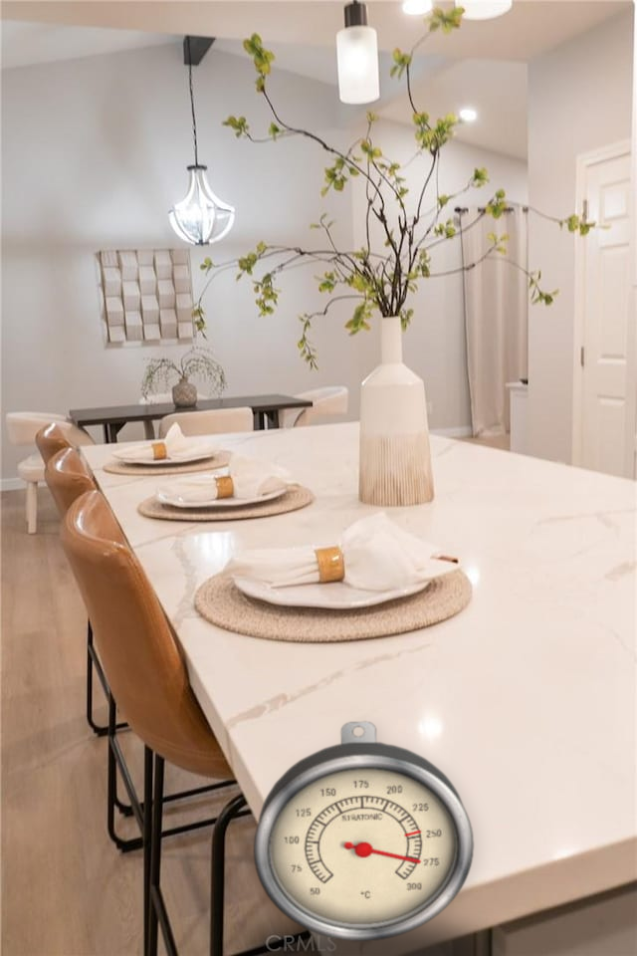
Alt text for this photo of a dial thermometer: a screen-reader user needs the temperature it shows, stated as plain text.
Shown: 275 °C
